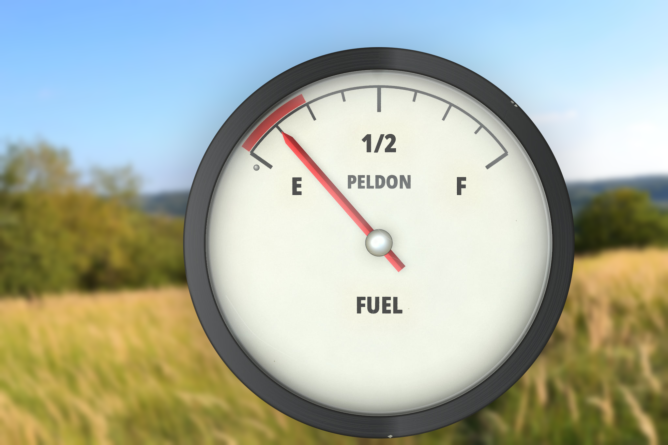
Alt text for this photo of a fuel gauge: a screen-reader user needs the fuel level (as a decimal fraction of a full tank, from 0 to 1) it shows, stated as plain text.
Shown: 0.125
